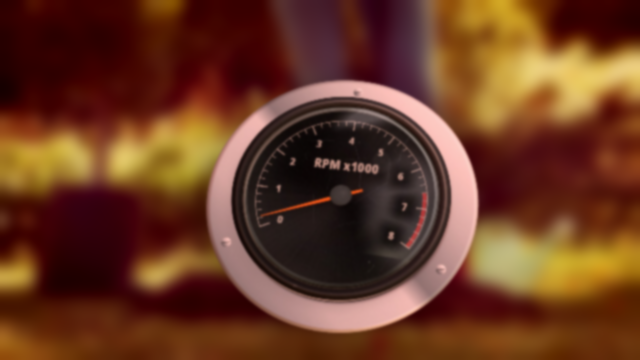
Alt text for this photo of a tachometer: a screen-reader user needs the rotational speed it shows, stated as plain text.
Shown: 200 rpm
